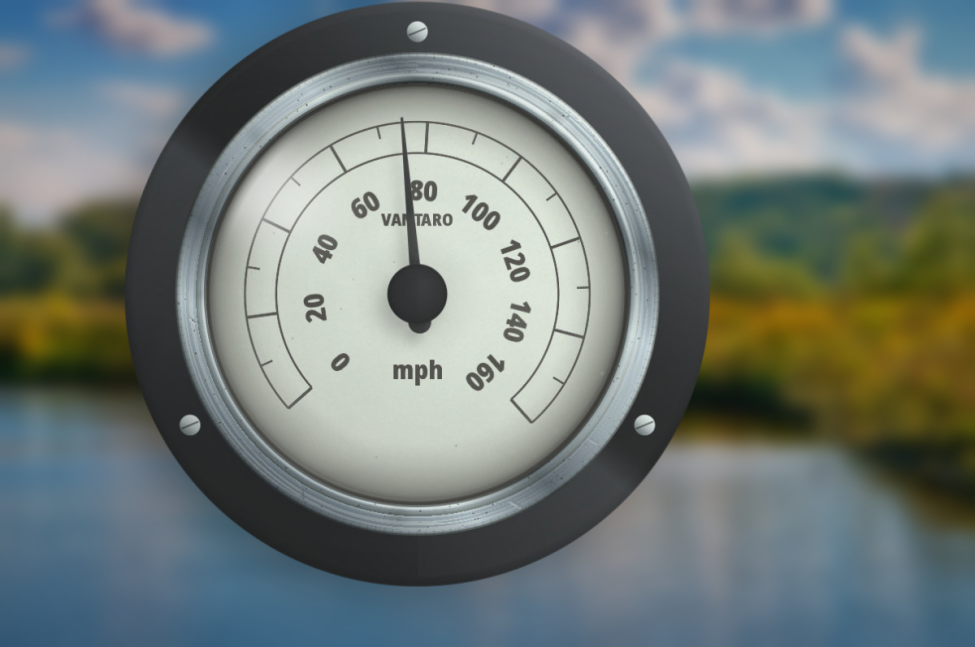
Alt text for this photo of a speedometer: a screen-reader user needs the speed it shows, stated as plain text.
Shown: 75 mph
